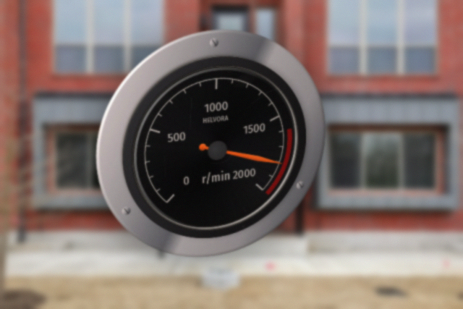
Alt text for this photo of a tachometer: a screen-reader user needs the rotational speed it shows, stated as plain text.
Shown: 1800 rpm
